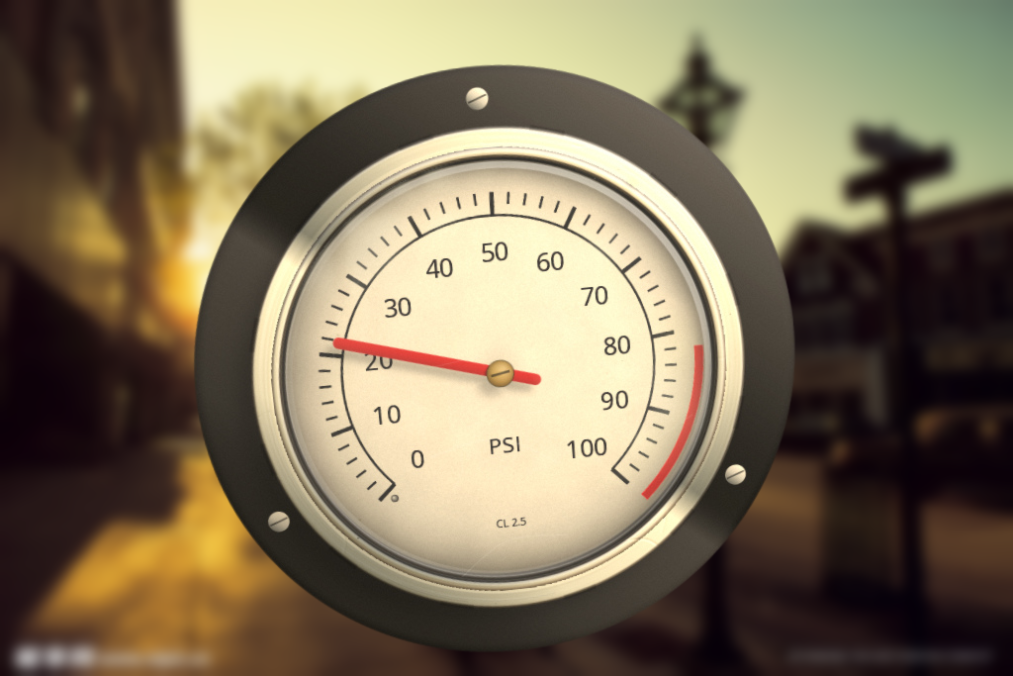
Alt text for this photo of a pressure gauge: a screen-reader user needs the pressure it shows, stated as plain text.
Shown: 22 psi
